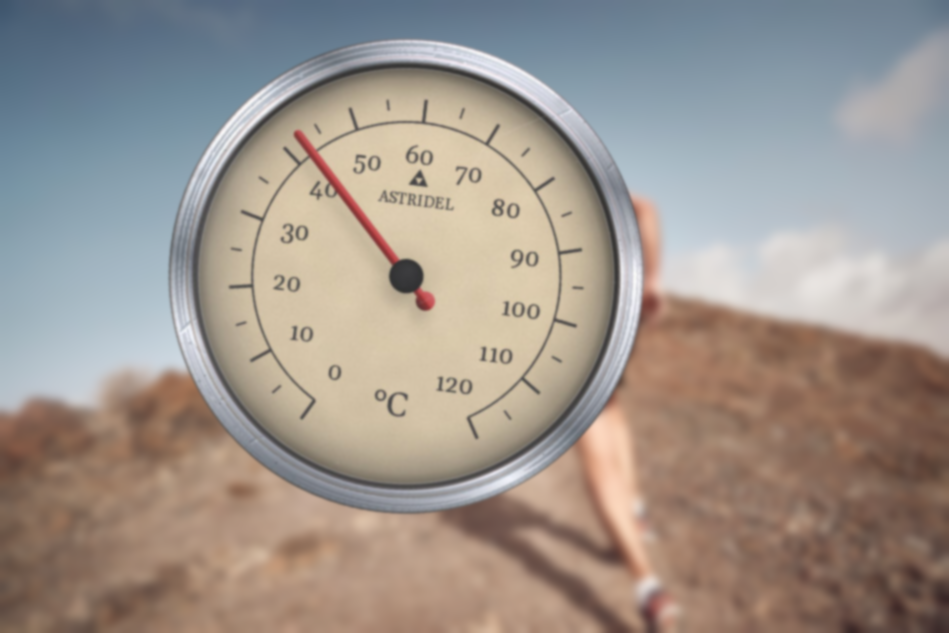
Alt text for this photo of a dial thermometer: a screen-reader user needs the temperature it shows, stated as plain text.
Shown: 42.5 °C
